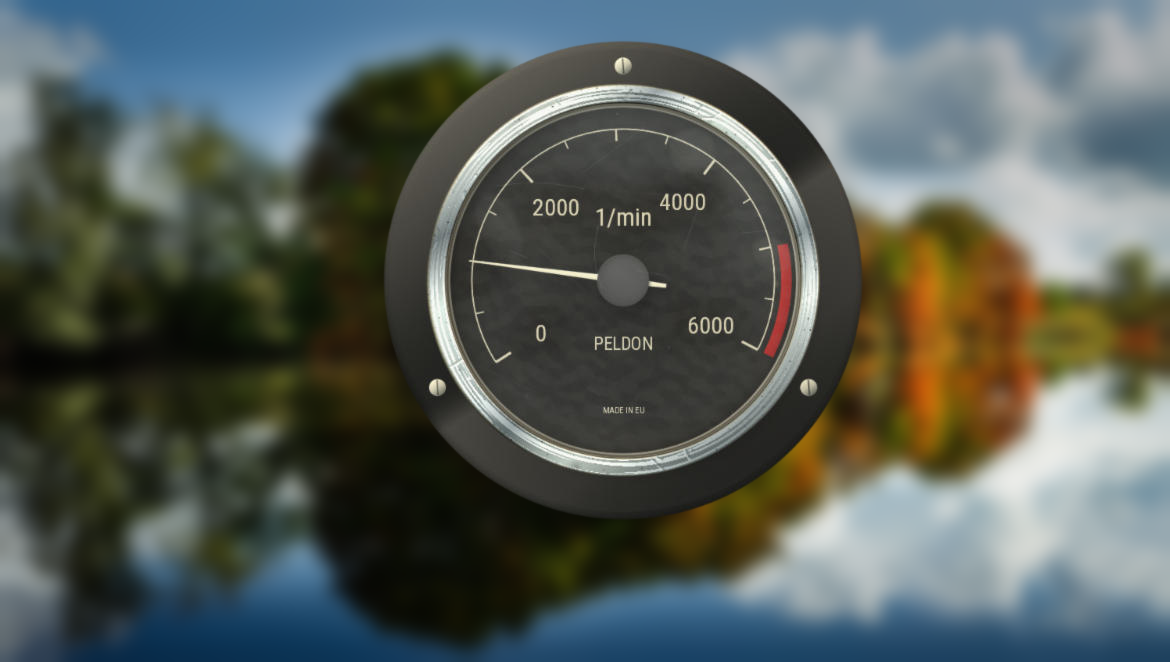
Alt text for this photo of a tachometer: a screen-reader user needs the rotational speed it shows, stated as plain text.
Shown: 1000 rpm
